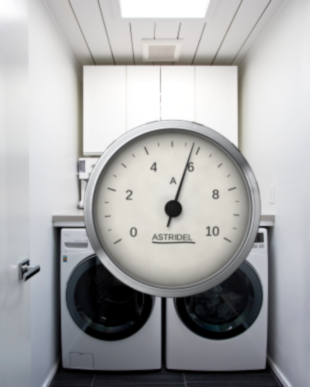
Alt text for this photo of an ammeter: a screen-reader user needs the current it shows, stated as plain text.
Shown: 5.75 A
